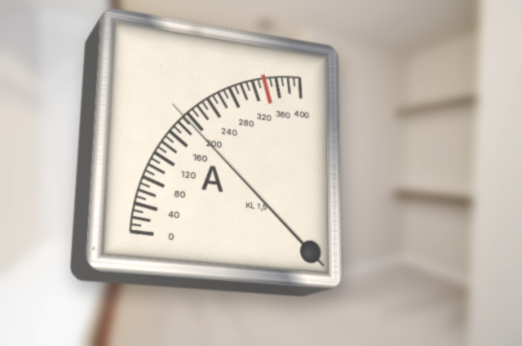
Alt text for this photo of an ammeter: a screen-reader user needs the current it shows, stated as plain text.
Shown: 190 A
